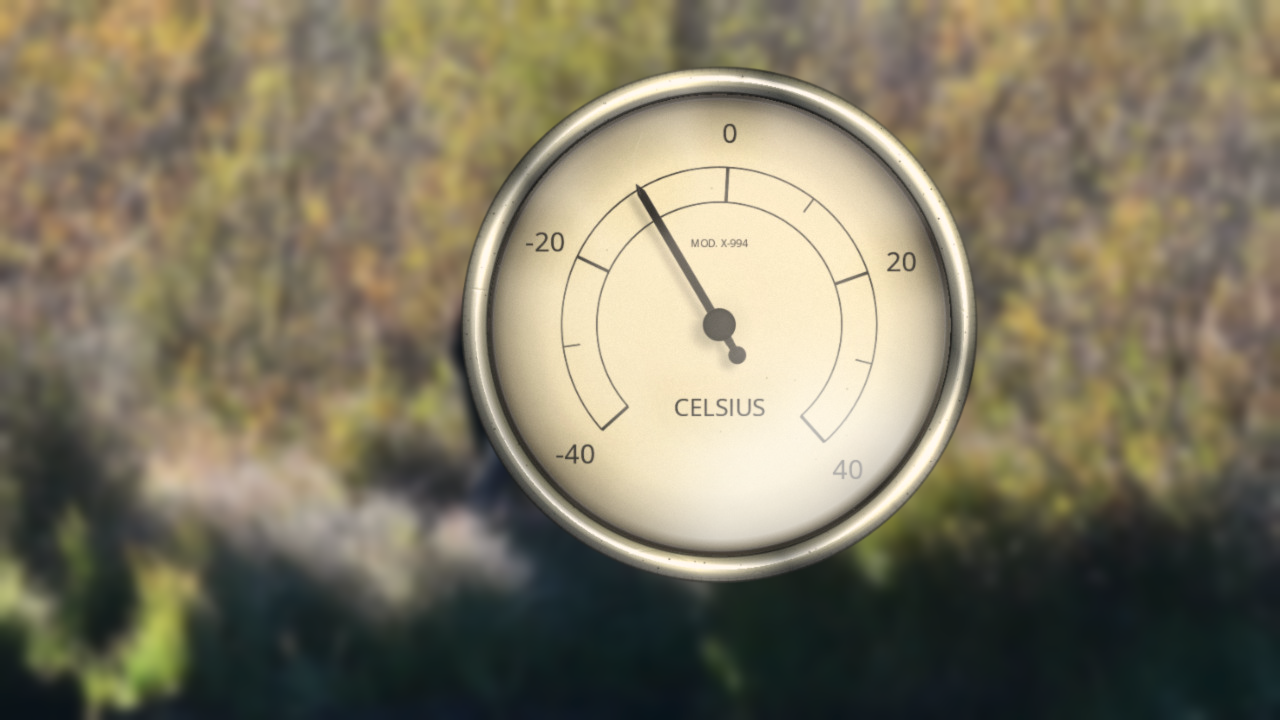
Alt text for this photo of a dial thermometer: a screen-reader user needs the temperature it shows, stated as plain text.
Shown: -10 °C
